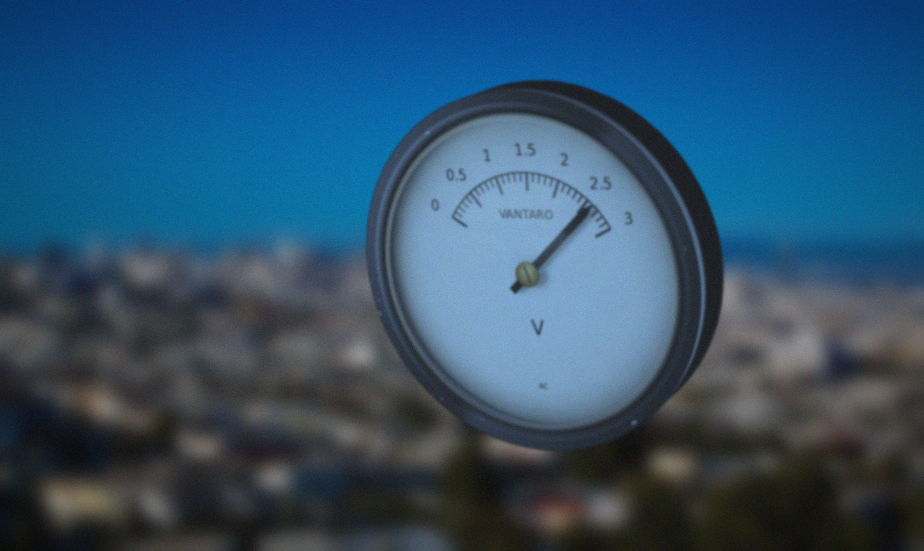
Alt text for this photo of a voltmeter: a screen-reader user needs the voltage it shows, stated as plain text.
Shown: 2.6 V
